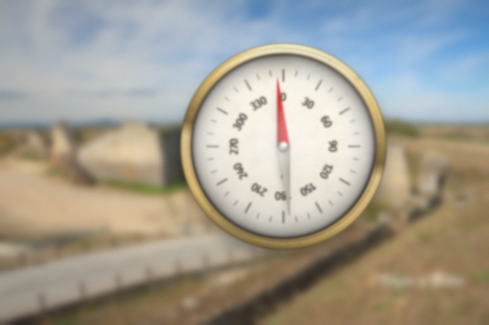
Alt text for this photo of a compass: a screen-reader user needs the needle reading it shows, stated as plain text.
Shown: 355 °
